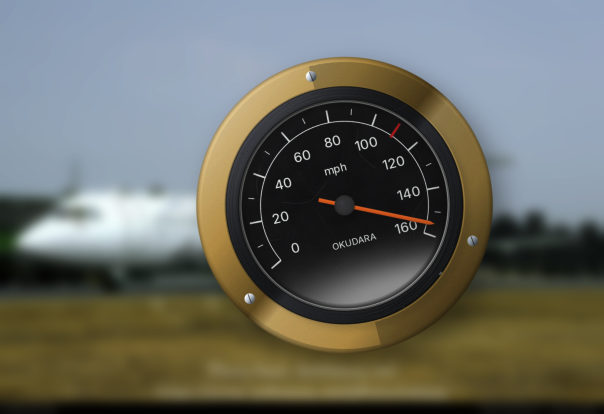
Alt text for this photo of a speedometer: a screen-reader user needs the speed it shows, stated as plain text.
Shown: 155 mph
